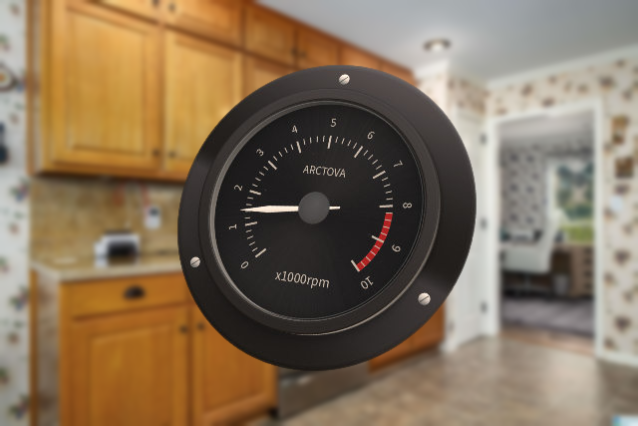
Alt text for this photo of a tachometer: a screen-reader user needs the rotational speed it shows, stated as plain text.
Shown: 1400 rpm
